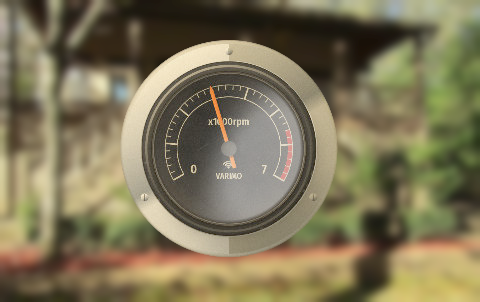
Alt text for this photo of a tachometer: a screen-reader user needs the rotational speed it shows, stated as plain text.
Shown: 3000 rpm
